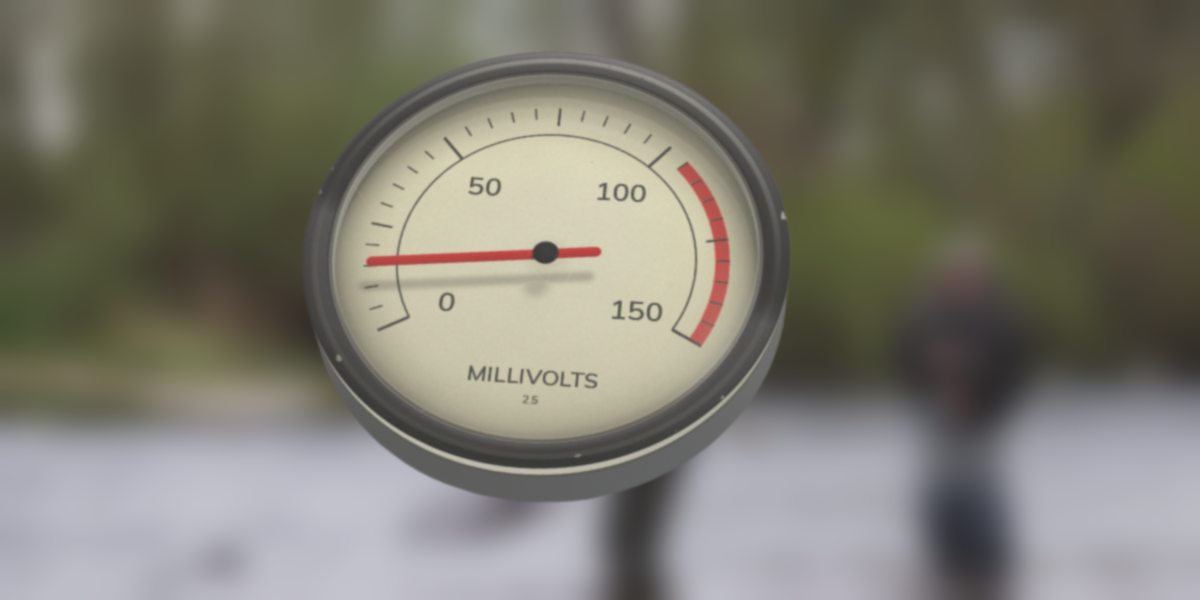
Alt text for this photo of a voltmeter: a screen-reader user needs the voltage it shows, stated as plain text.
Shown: 15 mV
